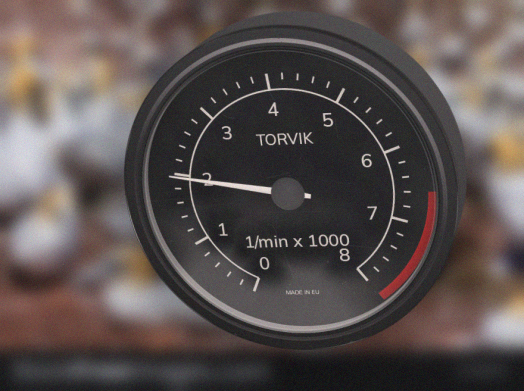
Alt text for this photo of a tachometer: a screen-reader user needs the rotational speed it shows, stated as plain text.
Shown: 2000 rpm
